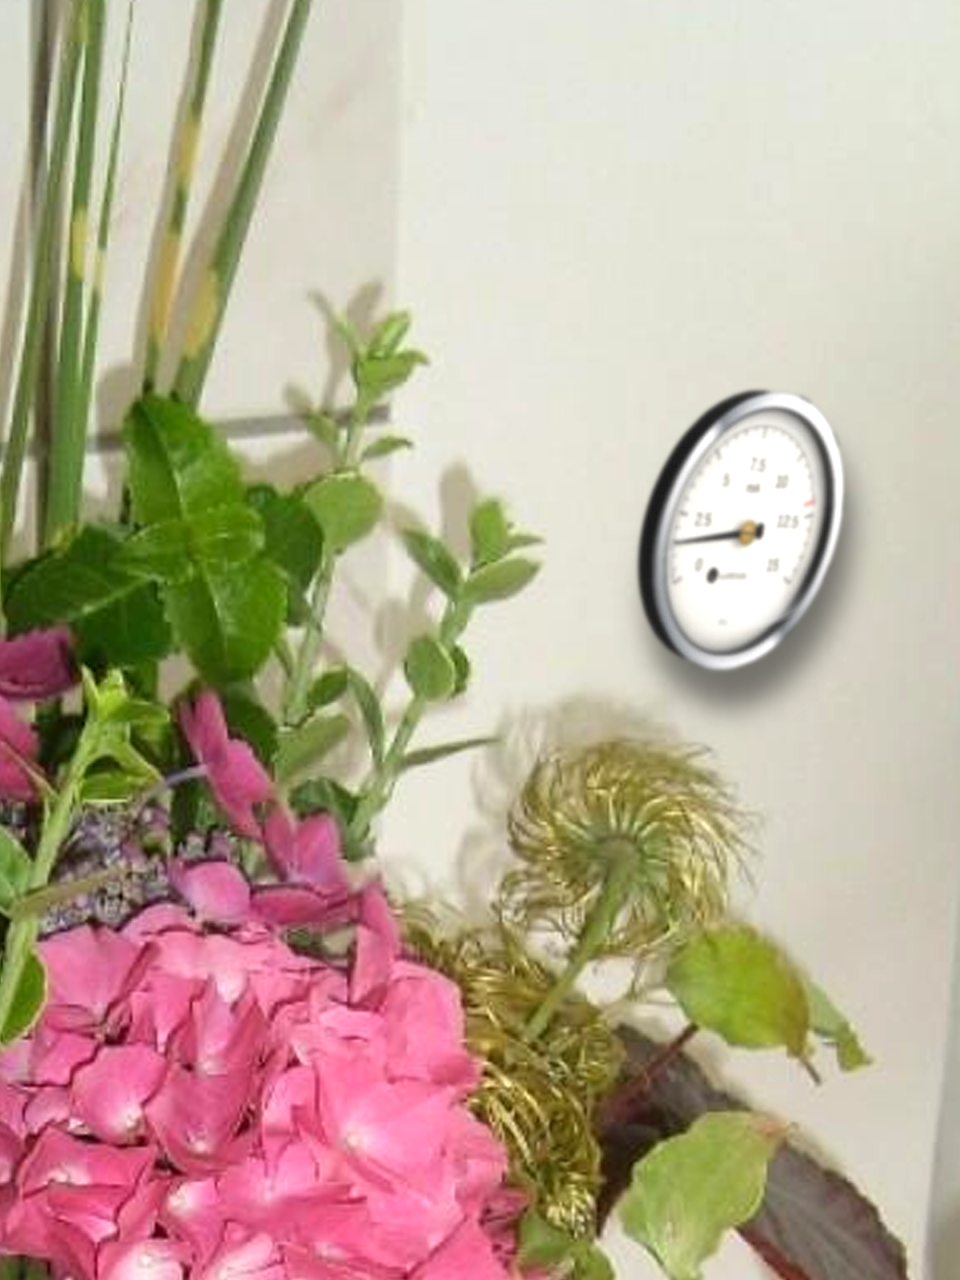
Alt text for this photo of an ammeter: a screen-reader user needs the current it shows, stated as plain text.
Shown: 1.5 mA
